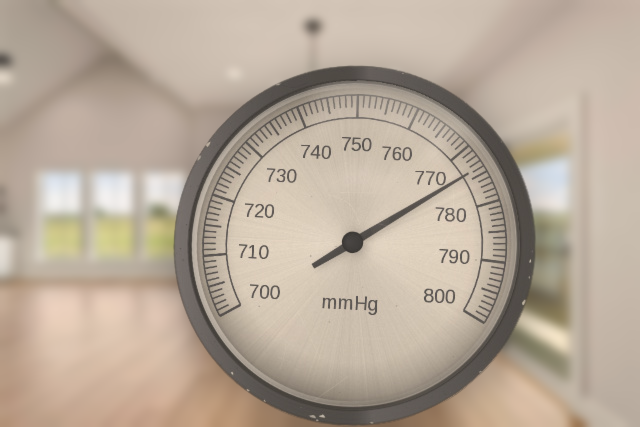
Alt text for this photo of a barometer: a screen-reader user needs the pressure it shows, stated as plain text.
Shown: 774 mmHg
